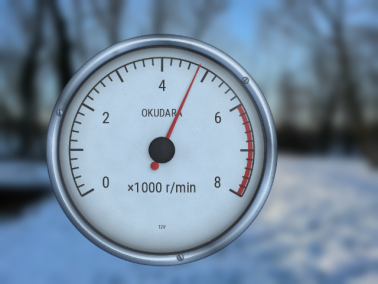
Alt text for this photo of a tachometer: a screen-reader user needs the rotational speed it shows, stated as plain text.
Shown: 4800 rpm
